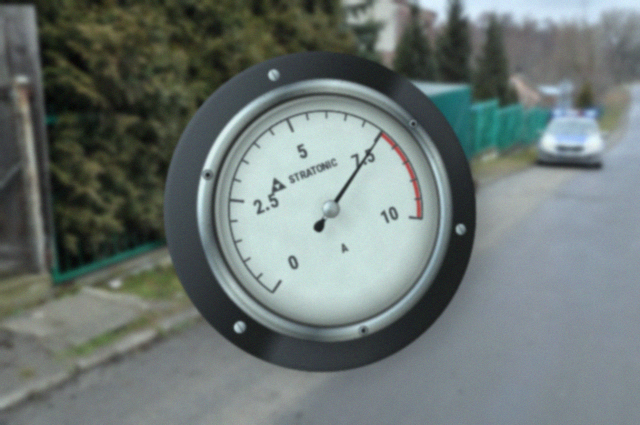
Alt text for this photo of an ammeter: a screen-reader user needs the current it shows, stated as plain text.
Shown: 7.5 A
